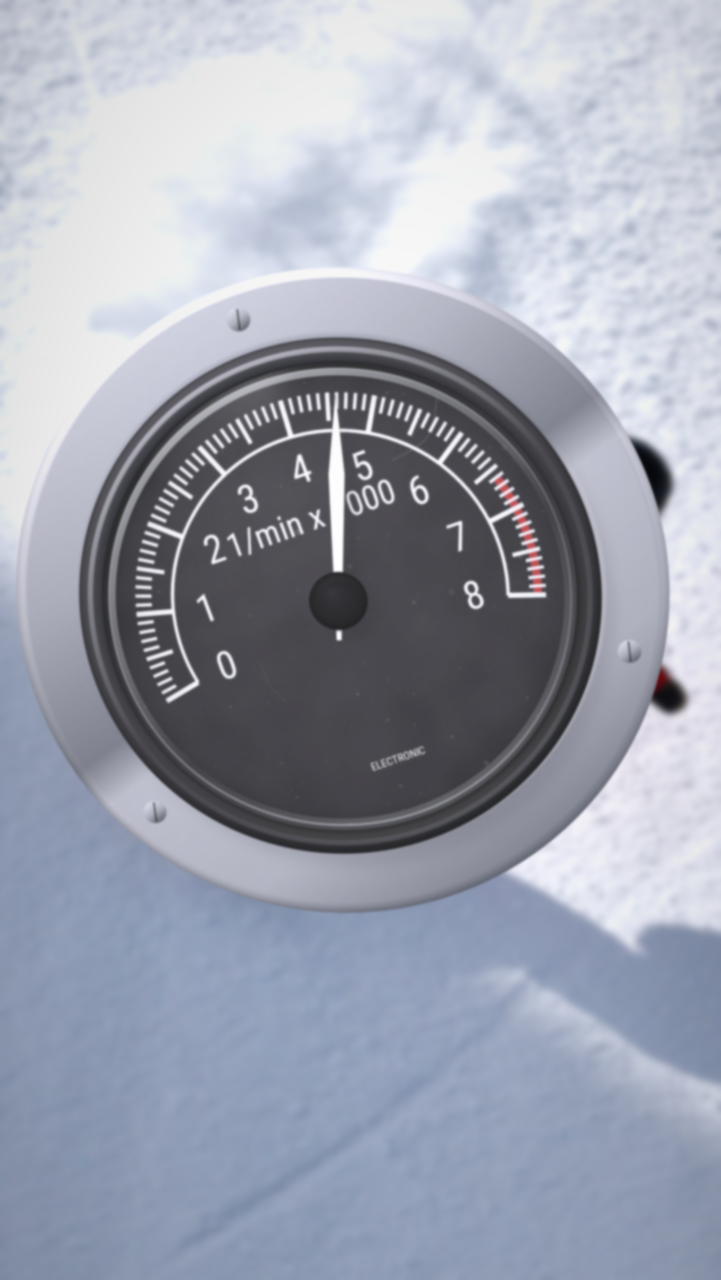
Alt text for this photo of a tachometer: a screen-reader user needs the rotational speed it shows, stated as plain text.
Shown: 4600 rpm
